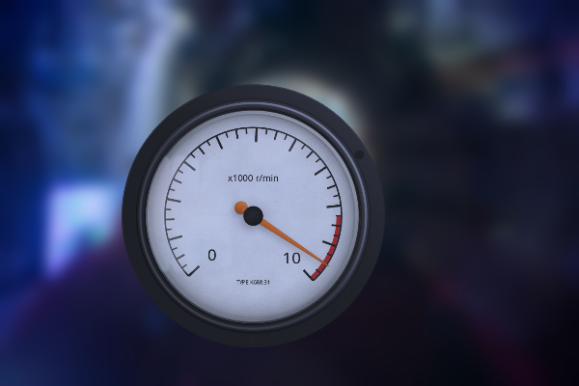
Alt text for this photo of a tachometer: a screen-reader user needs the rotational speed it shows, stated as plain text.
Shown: 9500 rpm
